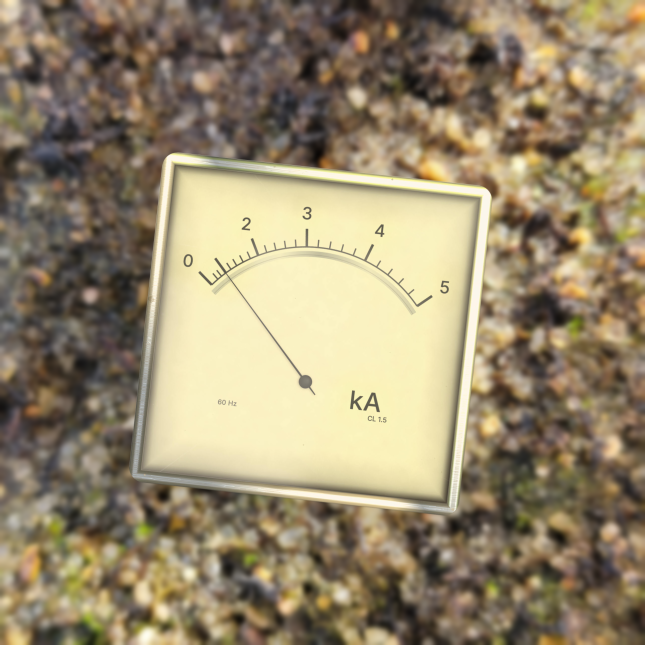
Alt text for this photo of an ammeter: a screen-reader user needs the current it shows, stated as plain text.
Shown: 1 kA
